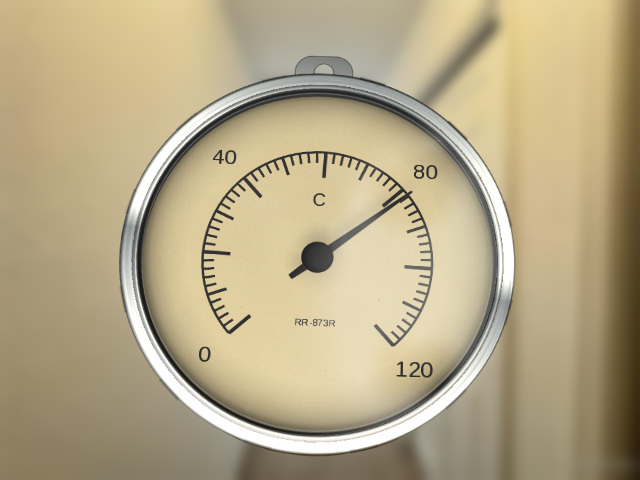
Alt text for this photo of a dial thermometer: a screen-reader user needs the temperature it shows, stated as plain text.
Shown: 82 °C
